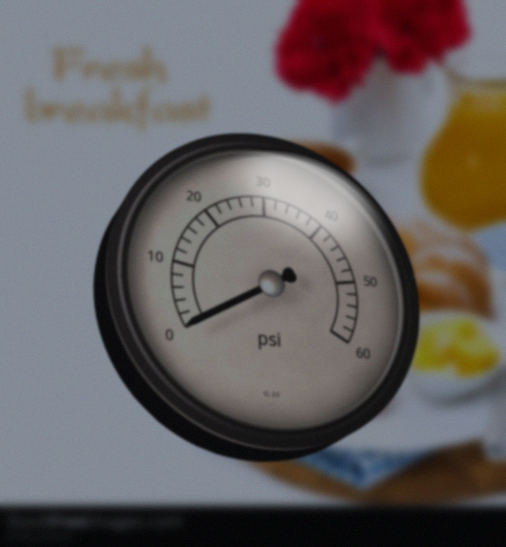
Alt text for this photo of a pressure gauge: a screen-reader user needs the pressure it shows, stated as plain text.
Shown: 0 psi
